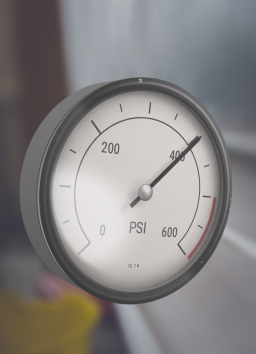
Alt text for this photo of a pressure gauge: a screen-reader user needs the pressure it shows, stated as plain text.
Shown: 400 psi
